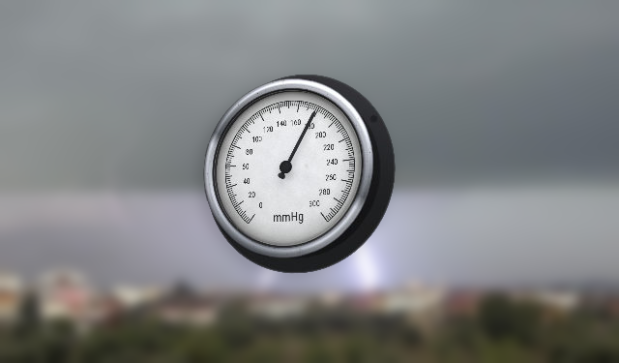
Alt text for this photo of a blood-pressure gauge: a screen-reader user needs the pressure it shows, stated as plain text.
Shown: 180 mmHg
